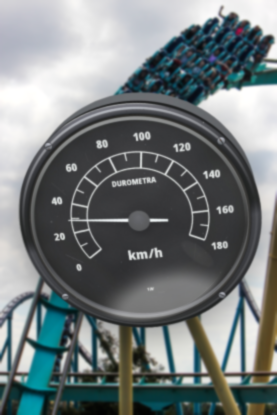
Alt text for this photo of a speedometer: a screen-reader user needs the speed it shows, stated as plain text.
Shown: 30 km/h
